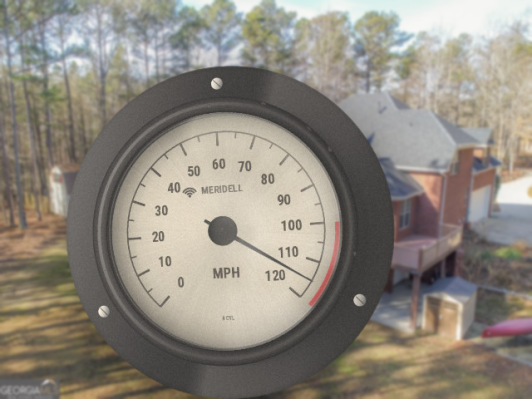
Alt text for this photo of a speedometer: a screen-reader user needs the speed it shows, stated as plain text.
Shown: 115 mph
